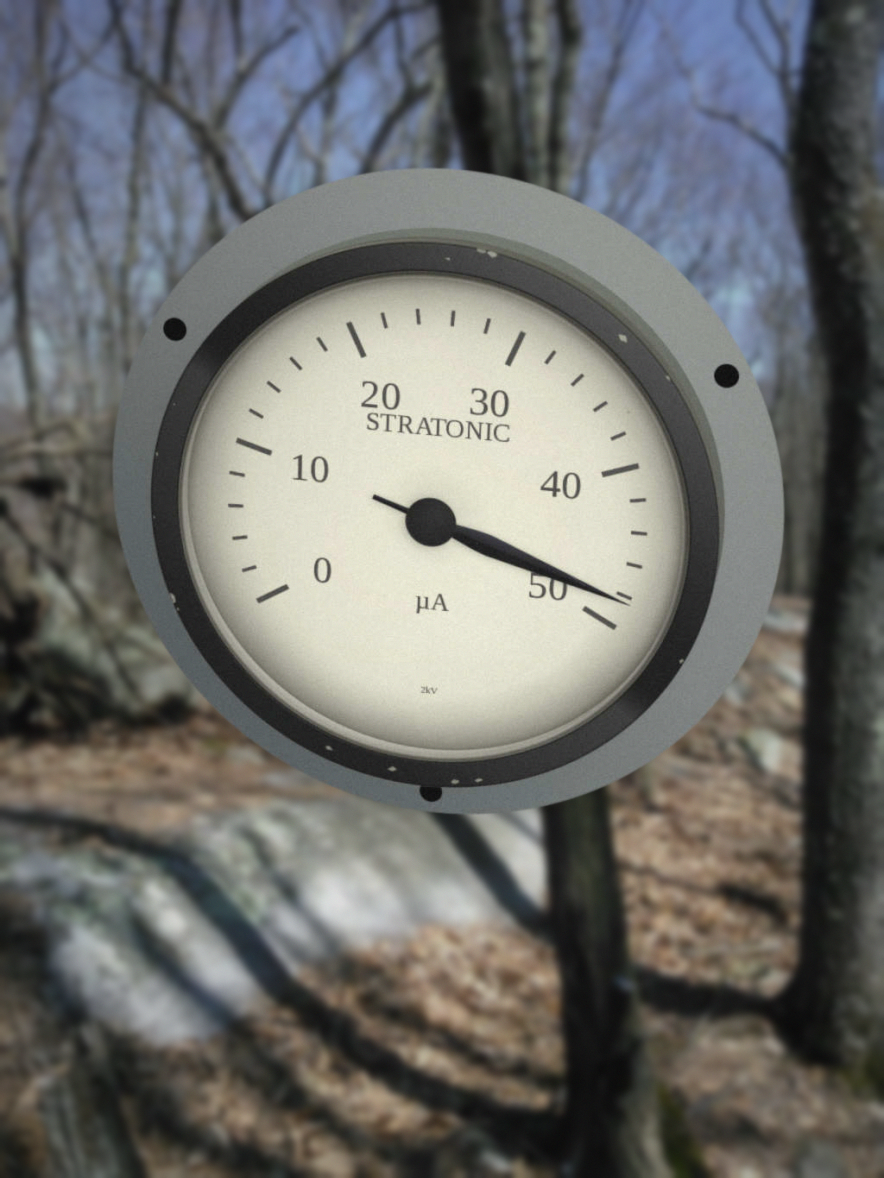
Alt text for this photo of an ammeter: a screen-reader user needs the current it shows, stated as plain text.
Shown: 48 µA
